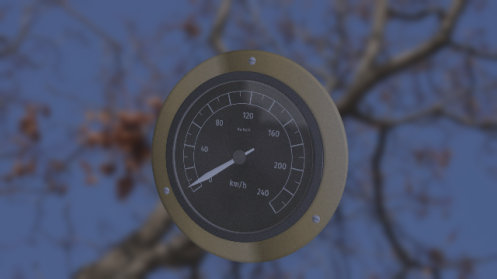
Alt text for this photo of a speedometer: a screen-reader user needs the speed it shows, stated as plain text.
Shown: 5 km/h
